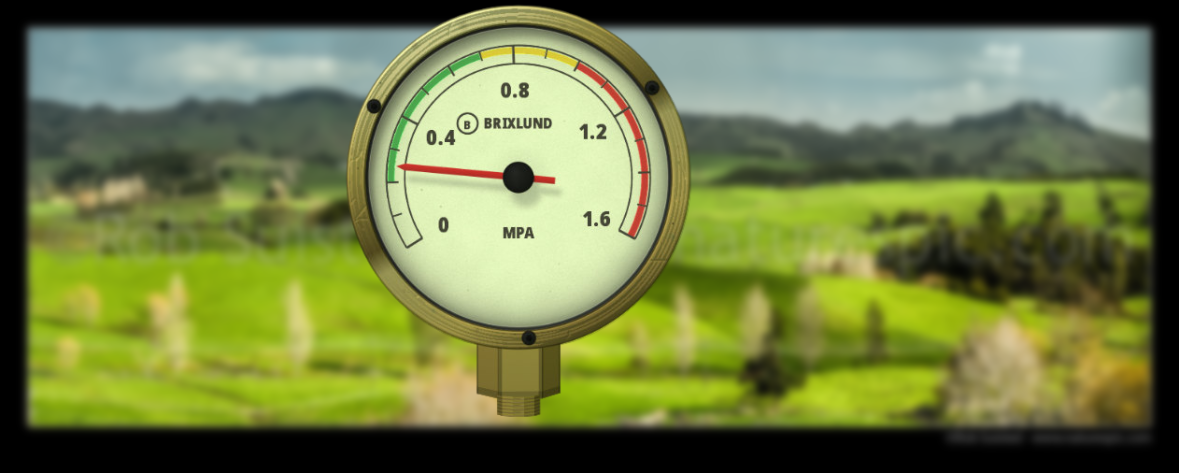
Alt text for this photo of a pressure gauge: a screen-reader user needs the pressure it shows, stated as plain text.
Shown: 0.25 MPa
